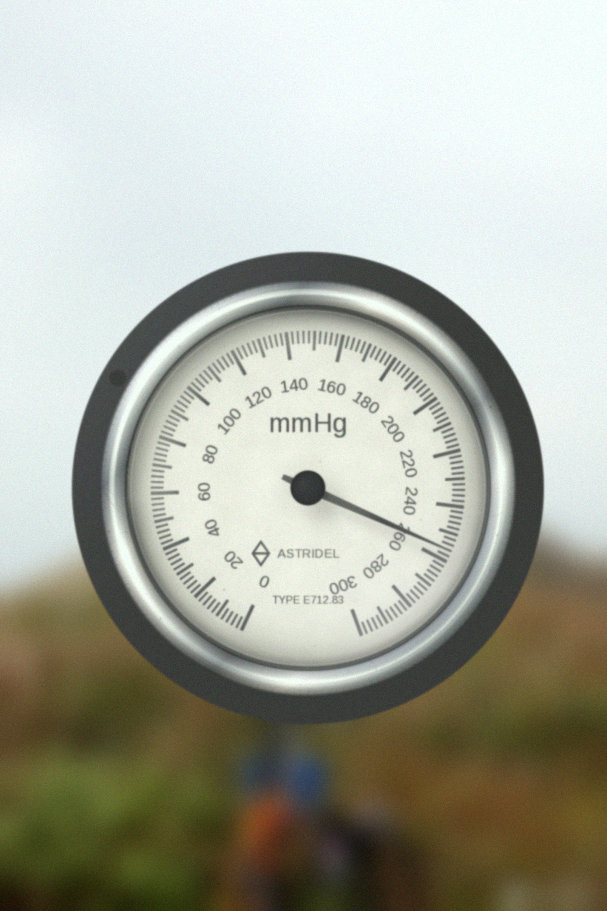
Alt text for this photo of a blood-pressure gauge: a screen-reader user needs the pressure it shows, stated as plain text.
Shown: 256 mmHg
